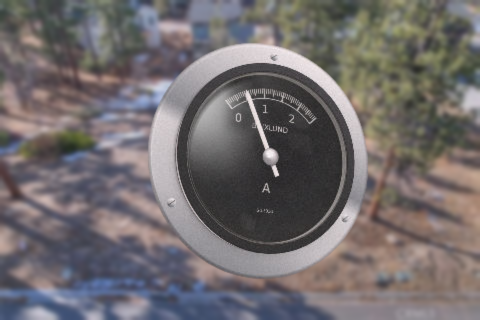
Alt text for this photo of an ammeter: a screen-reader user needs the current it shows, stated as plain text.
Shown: 0.5 A
